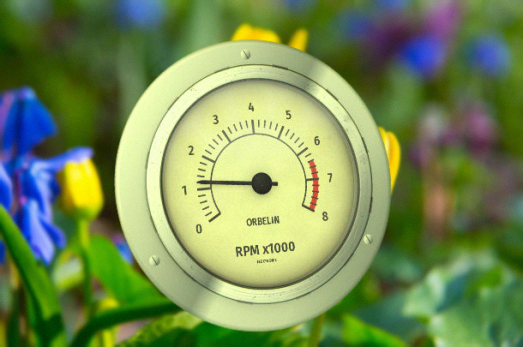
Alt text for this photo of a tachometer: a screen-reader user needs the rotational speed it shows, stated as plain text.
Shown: 1200 rpm
